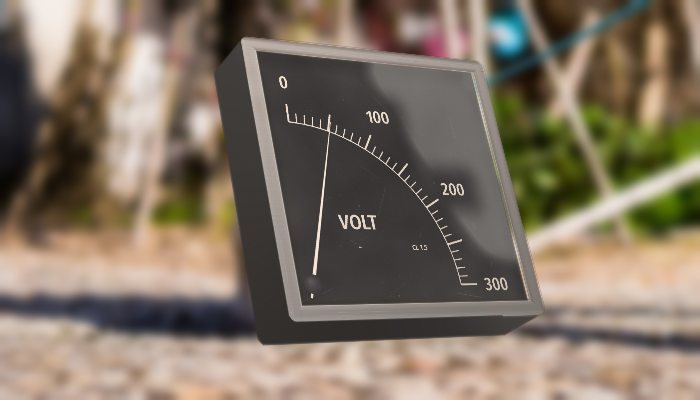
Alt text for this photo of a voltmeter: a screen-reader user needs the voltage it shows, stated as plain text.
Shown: 50 V
